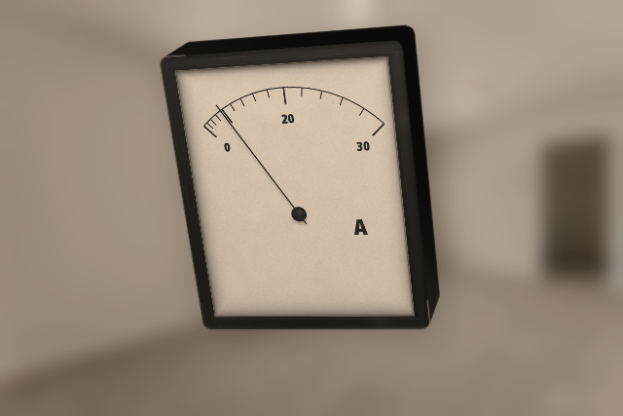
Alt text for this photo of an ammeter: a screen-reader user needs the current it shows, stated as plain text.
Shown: 10 A
